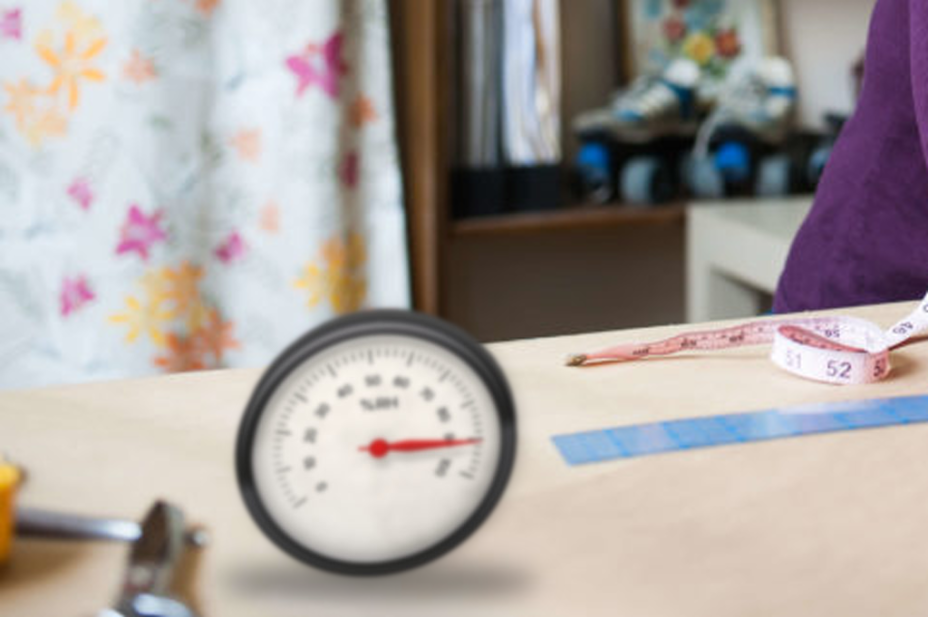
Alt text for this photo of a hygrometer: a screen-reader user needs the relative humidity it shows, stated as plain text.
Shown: 90 %
